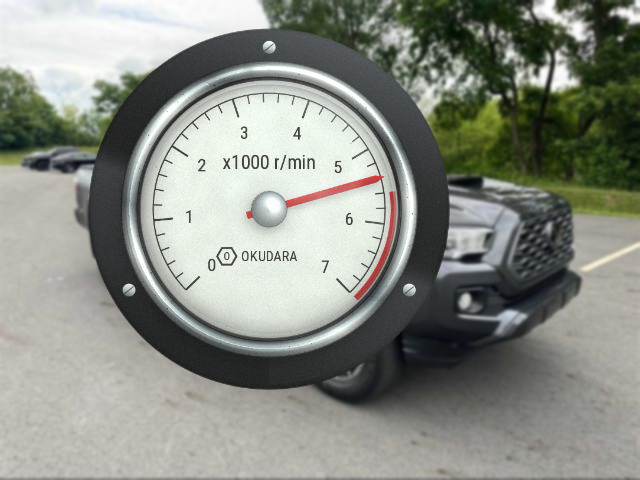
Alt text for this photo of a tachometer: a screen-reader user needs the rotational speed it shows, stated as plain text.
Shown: 5400 rpm
